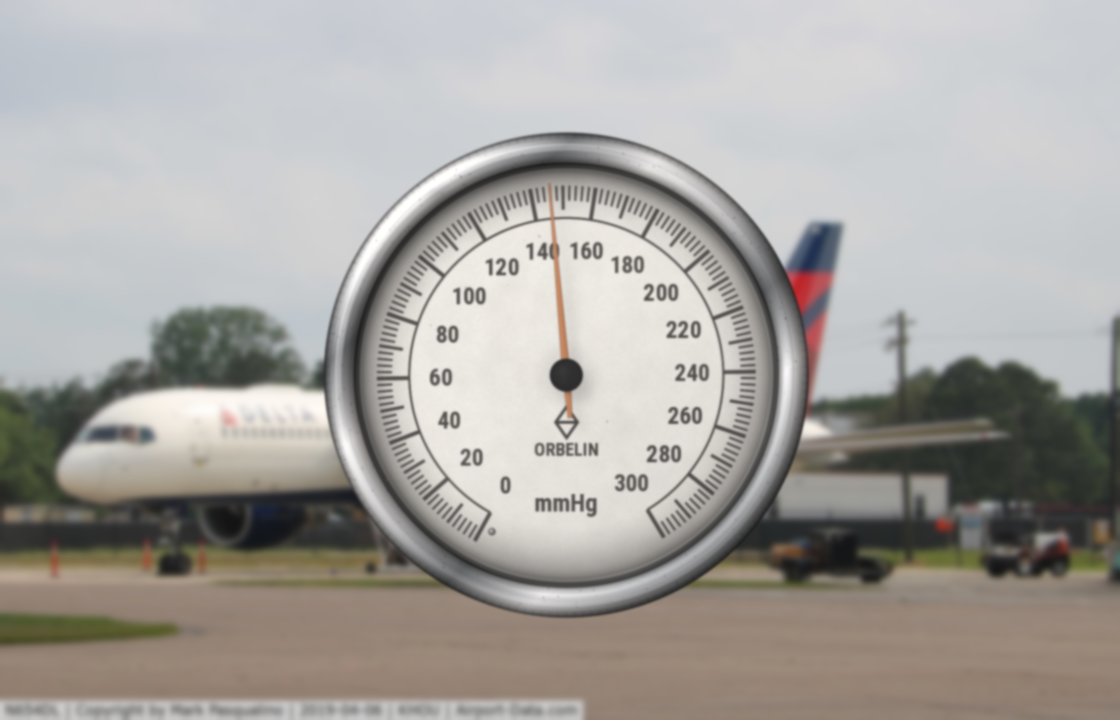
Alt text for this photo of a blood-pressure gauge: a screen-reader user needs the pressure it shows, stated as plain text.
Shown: 146 mmHg
